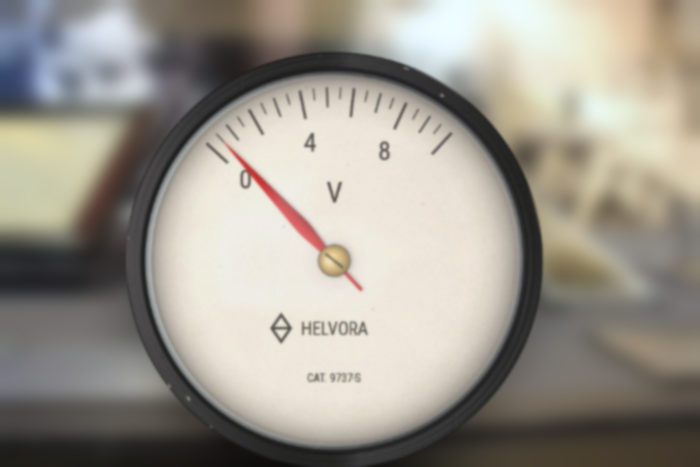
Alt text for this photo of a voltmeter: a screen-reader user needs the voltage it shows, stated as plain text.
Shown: 0.5 V
